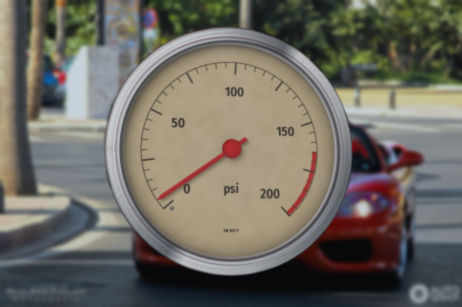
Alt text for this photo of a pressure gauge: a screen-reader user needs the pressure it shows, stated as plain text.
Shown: 5 psi
